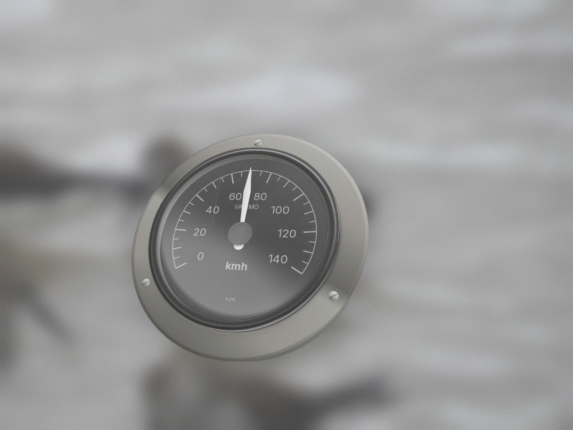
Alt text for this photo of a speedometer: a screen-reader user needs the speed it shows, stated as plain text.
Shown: 70 km/h
